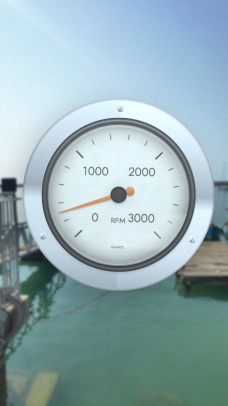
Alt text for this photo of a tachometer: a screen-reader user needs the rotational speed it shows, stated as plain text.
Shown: 300 rpm
